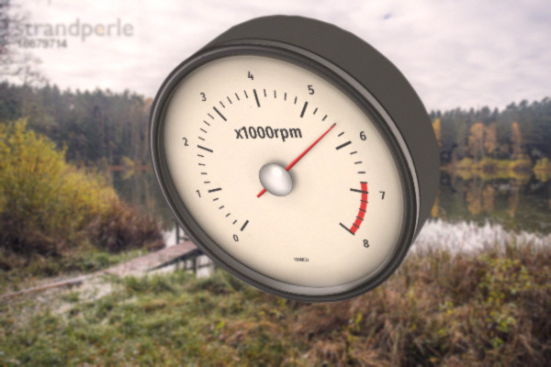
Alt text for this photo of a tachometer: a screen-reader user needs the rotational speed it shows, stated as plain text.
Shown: 5600 rpm
